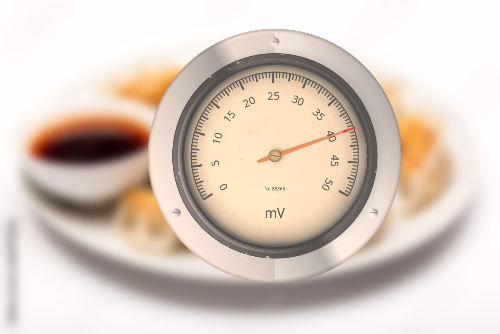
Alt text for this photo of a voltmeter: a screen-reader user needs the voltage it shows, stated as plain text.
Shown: 40 mV
